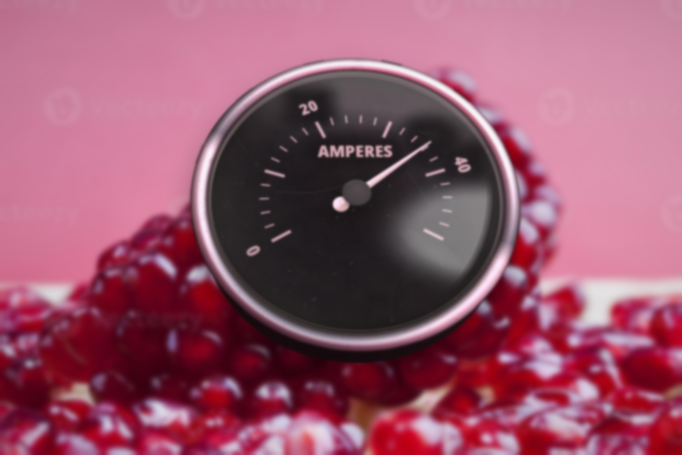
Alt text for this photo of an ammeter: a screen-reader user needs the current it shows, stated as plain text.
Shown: 36 A
